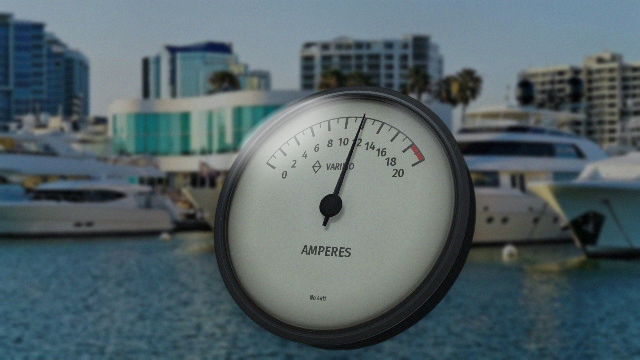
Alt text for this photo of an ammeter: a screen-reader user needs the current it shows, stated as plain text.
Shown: 12 A
